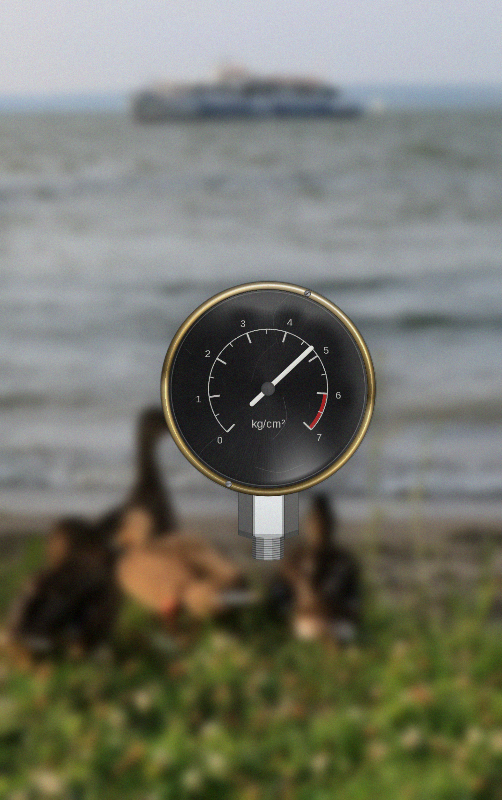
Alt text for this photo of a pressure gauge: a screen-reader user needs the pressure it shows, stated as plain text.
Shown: 4.75 kg/cm²
